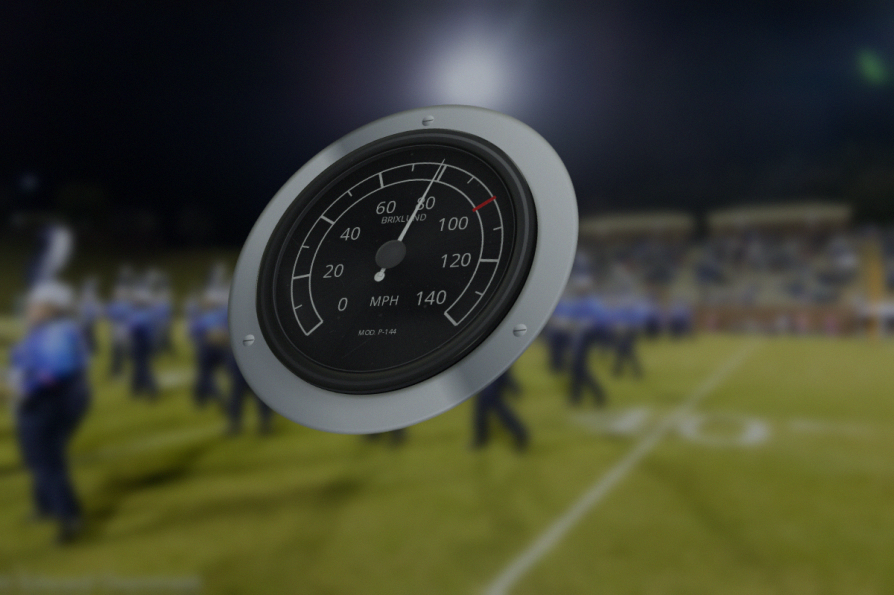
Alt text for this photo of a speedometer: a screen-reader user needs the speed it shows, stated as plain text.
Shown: 80 mph
